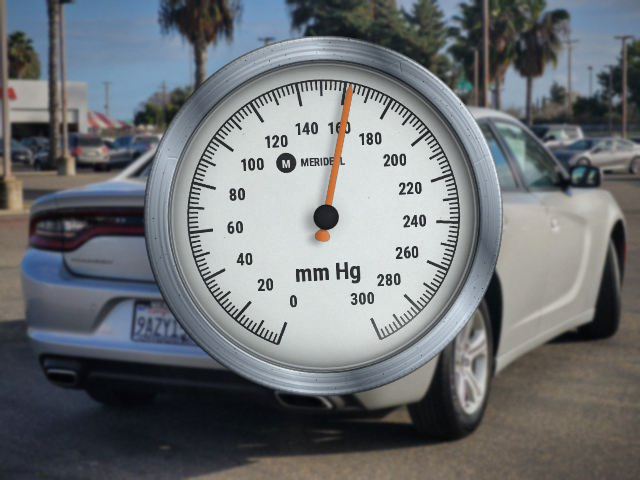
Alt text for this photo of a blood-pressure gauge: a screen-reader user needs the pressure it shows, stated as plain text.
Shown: 162 mmHg
